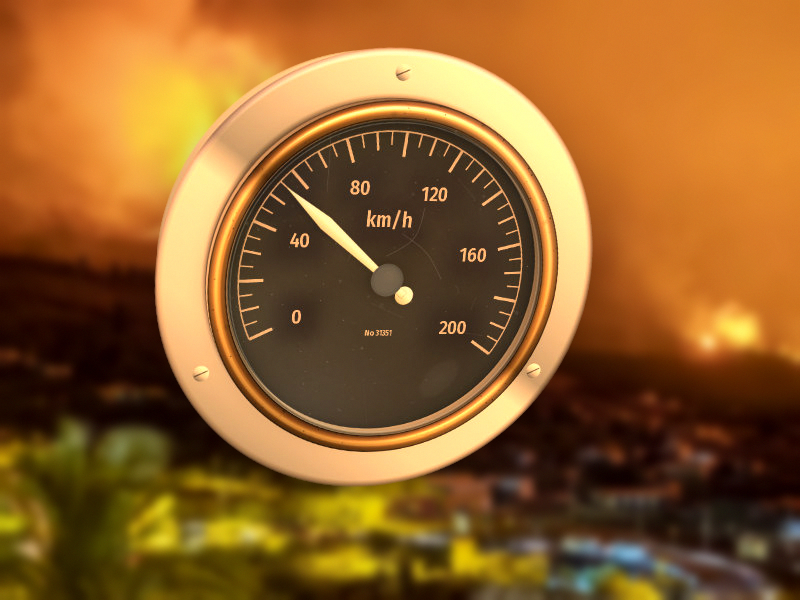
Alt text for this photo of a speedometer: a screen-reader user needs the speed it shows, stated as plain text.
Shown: 55 km/h
